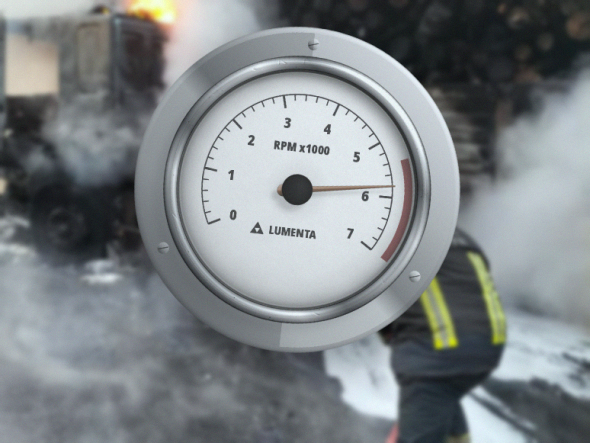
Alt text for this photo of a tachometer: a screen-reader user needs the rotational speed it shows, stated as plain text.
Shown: 5800 rpm
